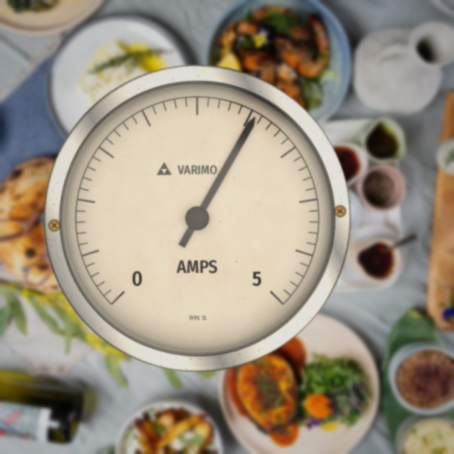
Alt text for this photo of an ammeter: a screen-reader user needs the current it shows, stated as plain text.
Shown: 3.05 A
